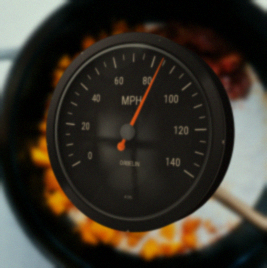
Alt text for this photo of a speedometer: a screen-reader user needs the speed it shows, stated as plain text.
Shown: 85 mph
